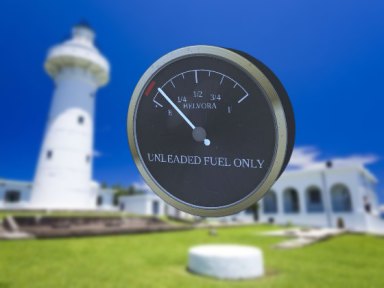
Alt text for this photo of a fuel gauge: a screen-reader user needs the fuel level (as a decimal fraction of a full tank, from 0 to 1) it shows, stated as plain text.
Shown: 0.125
